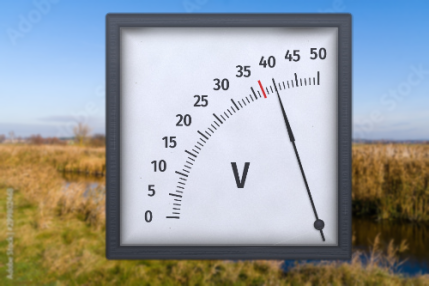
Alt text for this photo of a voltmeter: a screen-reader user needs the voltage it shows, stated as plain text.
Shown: 40 V
